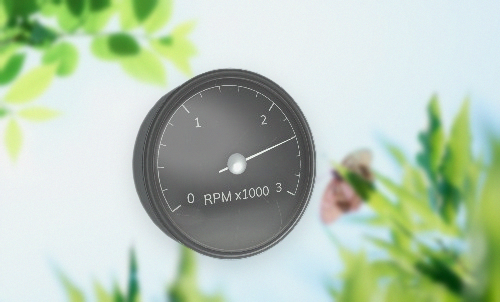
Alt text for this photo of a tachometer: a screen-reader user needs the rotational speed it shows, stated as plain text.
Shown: 2400 rpm
